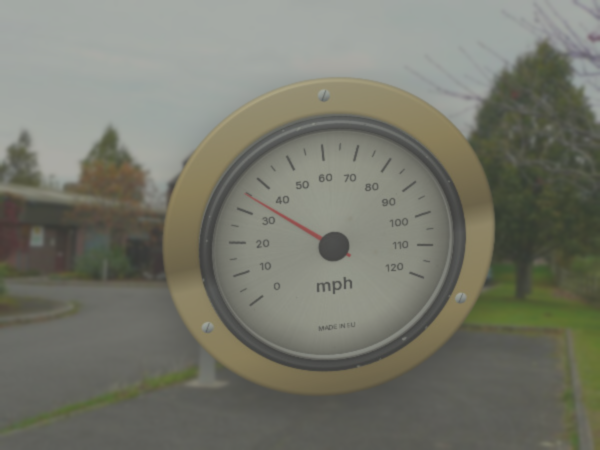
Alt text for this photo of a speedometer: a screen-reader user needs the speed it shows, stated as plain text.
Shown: 35 mph
